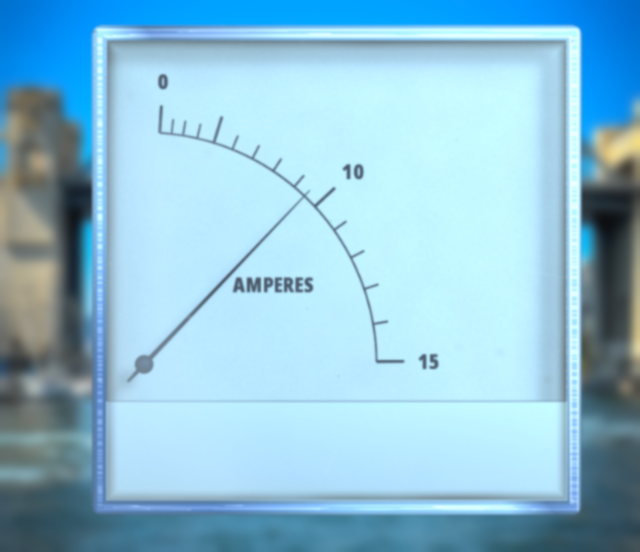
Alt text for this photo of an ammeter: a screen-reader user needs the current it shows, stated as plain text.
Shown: 9.5 A
